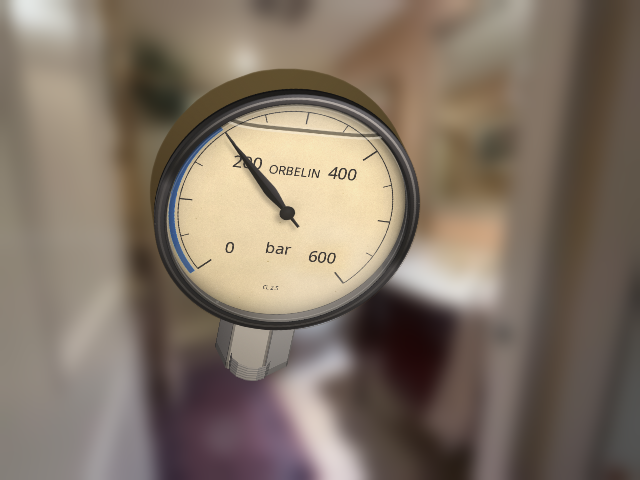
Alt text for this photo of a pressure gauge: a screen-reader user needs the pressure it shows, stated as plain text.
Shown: 200 bar
